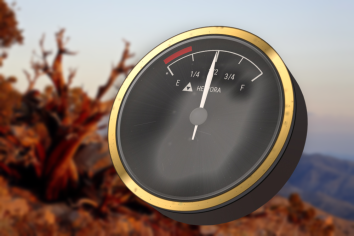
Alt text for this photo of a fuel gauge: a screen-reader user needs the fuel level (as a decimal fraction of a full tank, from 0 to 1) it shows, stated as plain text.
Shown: 0.5
